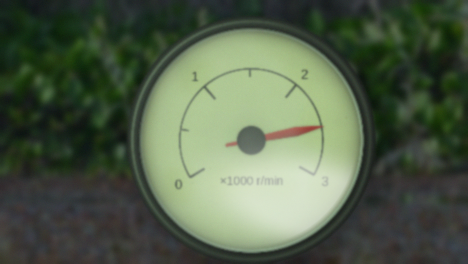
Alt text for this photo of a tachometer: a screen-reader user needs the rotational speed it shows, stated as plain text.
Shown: 2500 rpm
